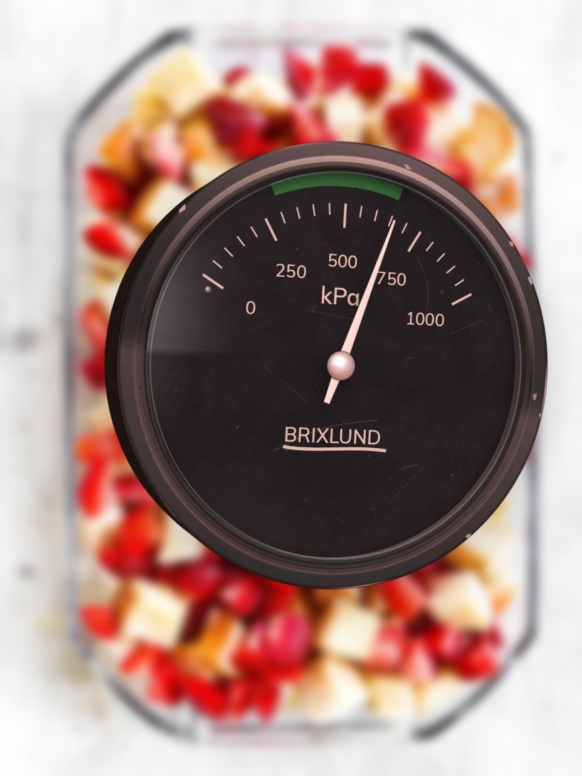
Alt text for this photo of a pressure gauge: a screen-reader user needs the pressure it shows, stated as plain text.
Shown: 650 kPa
